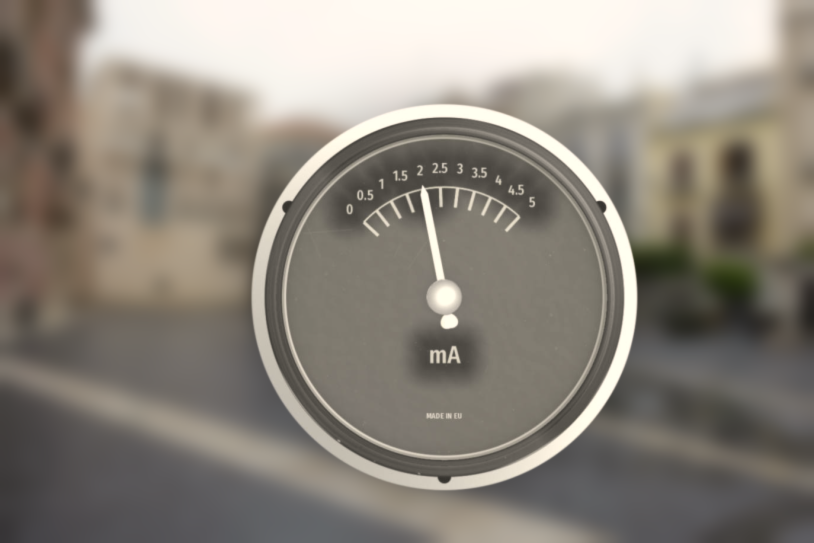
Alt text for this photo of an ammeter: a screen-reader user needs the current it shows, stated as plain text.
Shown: 2 mA
